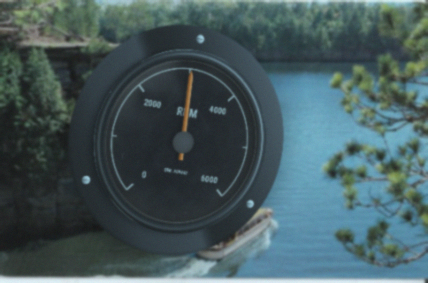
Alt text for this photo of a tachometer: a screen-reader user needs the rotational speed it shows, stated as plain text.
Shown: 3000 rpm
